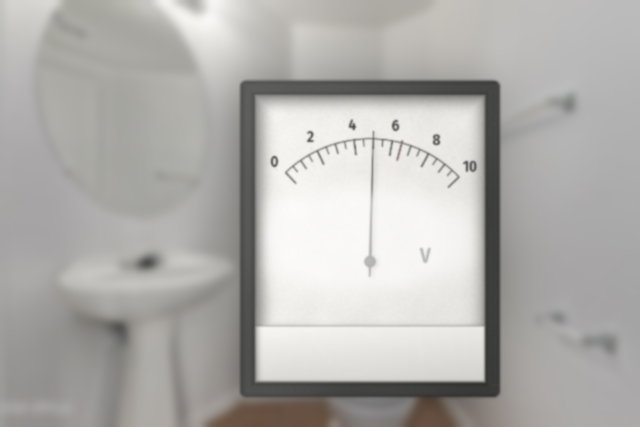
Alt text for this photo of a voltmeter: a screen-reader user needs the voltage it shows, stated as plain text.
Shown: 5 V
